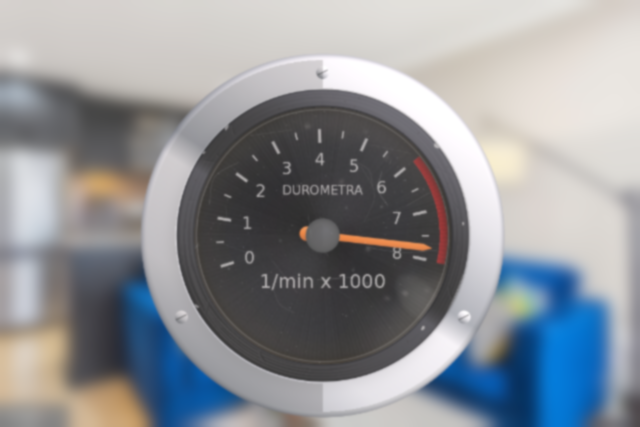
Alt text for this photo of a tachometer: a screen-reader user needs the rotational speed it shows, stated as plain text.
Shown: 7750 rpm
